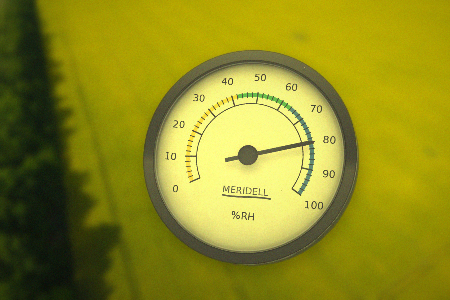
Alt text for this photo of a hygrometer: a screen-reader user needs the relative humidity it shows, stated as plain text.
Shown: 80 %
